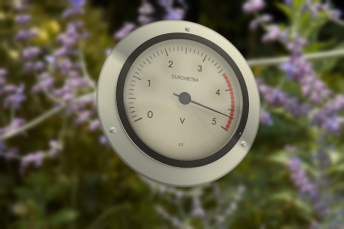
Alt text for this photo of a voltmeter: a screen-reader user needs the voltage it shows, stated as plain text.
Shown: 4.7 V
